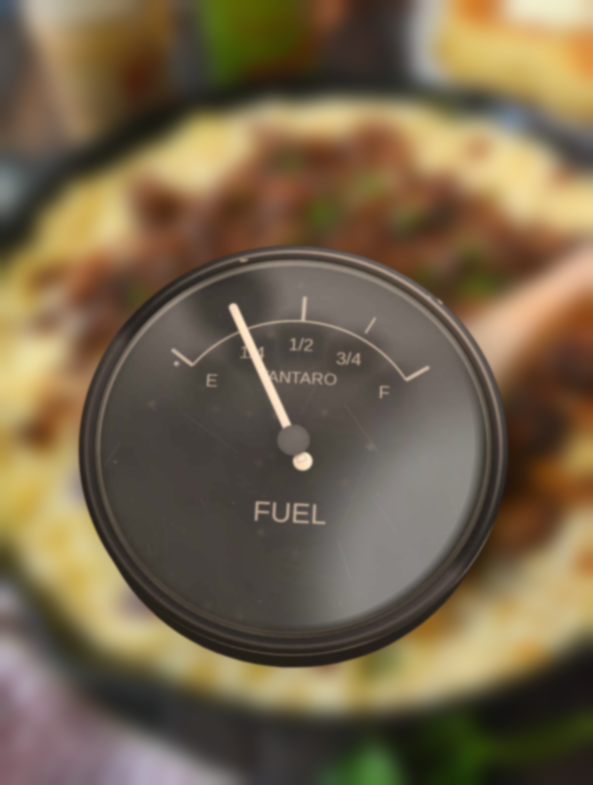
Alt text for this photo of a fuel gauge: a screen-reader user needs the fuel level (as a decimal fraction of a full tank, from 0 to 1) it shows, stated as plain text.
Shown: 0.25
